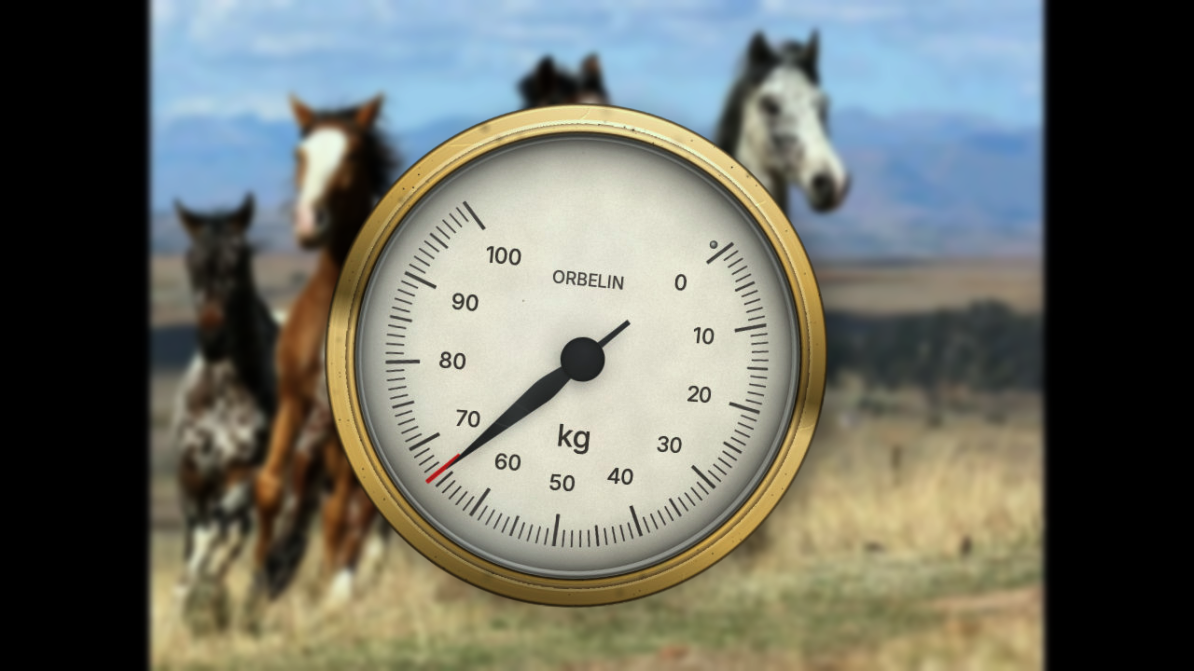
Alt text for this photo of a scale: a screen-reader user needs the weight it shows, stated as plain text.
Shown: 66 kg
